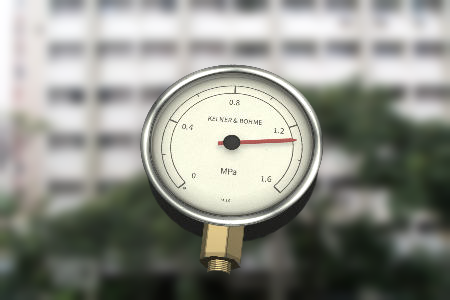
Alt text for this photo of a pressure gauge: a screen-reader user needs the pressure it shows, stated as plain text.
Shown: 1.3 MPa
